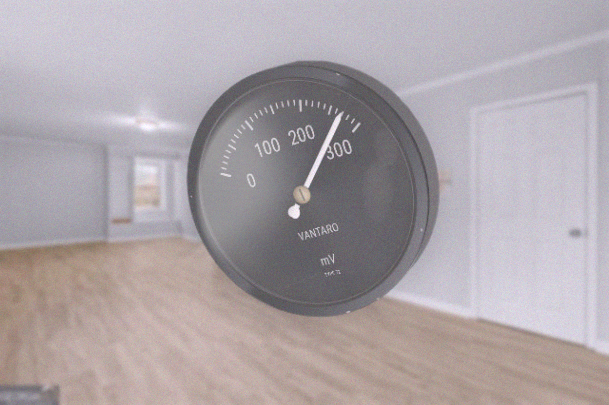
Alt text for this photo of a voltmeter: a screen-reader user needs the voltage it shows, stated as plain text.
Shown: 270 mV
